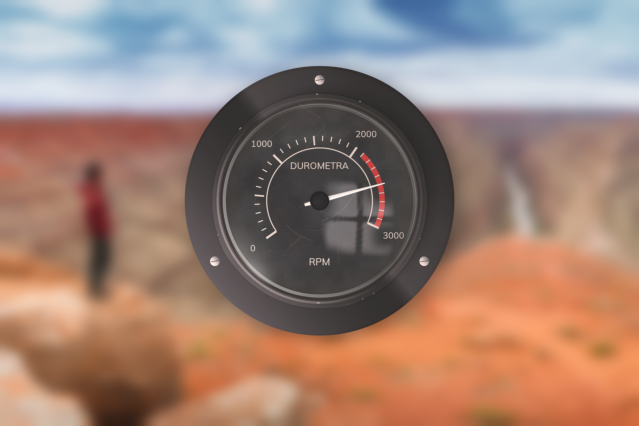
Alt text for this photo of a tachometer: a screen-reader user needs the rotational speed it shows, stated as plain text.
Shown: 2500 rpm
